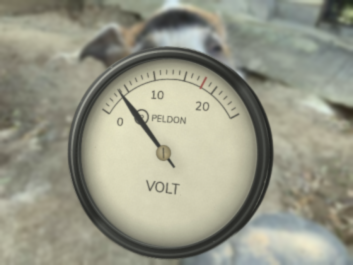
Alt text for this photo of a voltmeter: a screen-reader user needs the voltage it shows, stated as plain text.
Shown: 4 V
